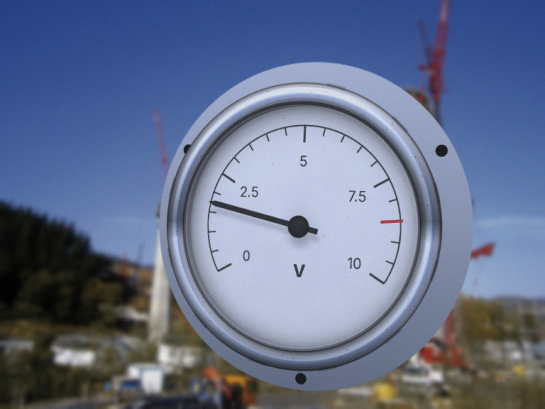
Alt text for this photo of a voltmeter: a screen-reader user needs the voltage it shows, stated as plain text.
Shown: 1.75 V
